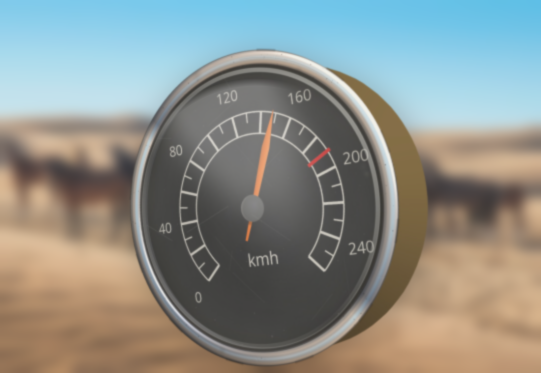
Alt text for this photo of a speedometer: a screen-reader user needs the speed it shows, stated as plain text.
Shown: 150 km/h
